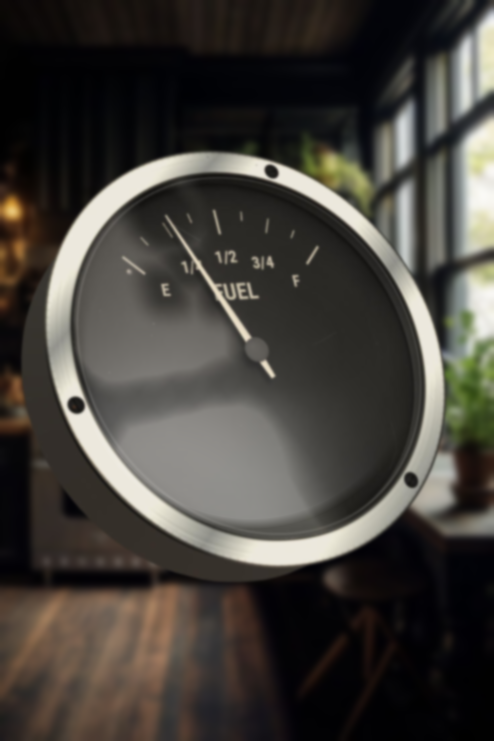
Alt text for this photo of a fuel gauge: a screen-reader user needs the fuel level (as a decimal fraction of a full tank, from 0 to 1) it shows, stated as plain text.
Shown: 0.25
